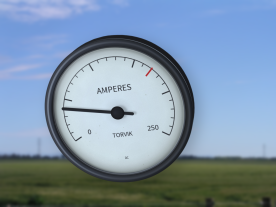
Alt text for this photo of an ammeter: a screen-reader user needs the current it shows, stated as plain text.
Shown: 40 A
